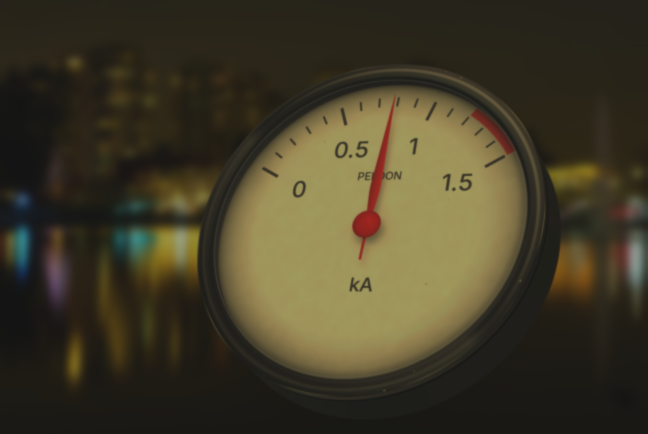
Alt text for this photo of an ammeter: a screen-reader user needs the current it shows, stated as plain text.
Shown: 0.8 kA
